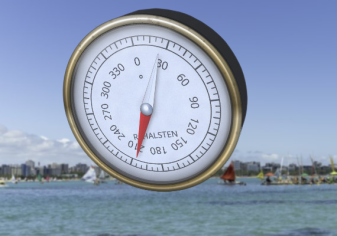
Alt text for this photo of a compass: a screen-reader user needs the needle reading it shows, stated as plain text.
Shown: 205 °
